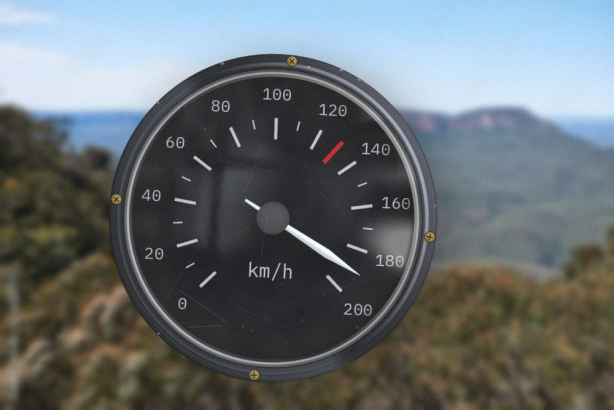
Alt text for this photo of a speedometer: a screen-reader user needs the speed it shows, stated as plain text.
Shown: 190 km/h
